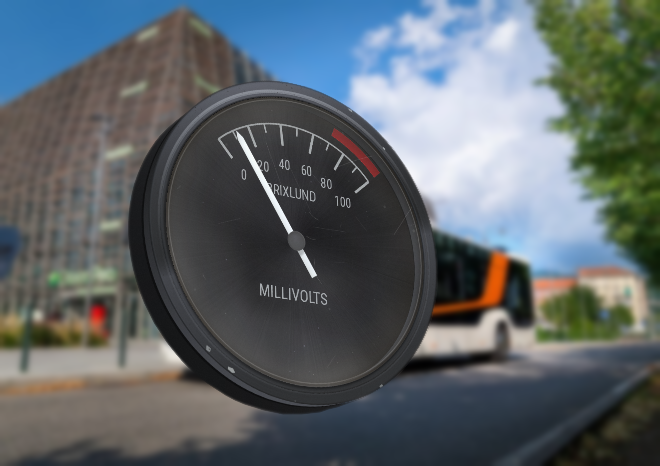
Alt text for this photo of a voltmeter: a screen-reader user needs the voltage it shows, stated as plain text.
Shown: 10 mV
